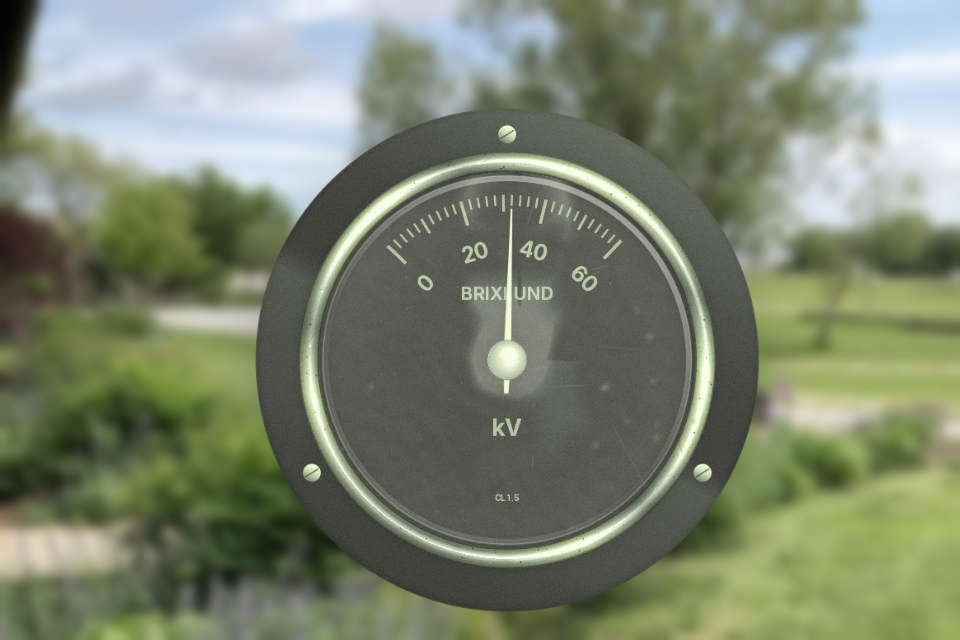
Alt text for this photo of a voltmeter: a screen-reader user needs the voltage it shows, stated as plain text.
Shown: 32 kV
